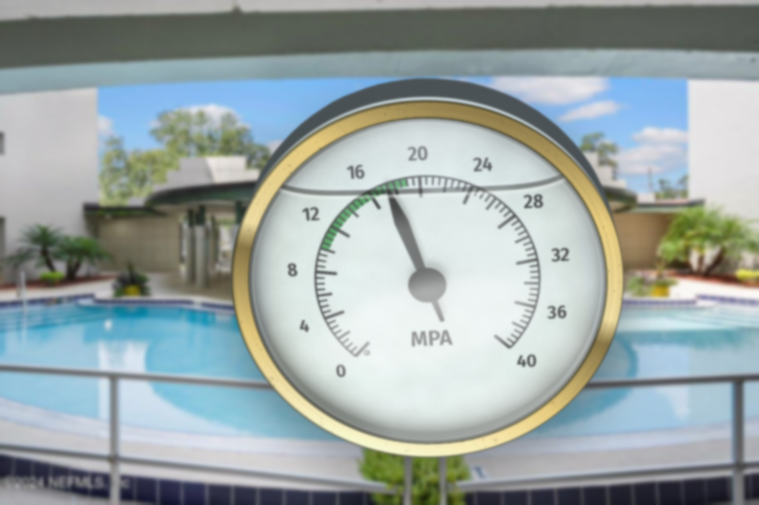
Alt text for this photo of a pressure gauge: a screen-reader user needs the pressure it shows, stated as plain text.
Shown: 17.5 MPa
